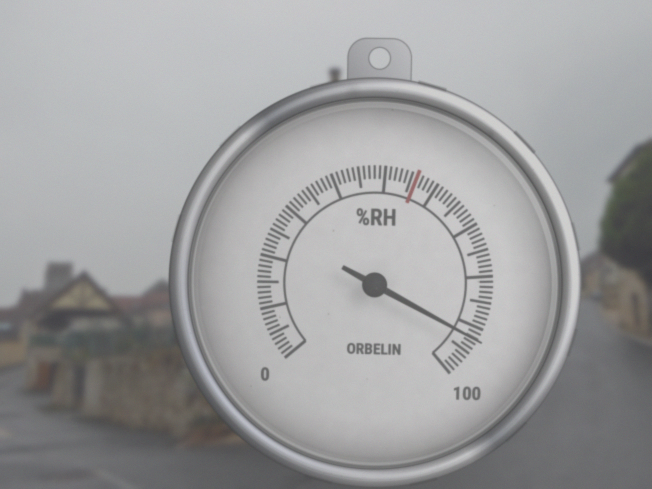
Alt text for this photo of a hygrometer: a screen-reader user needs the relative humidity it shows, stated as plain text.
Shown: 92 %
